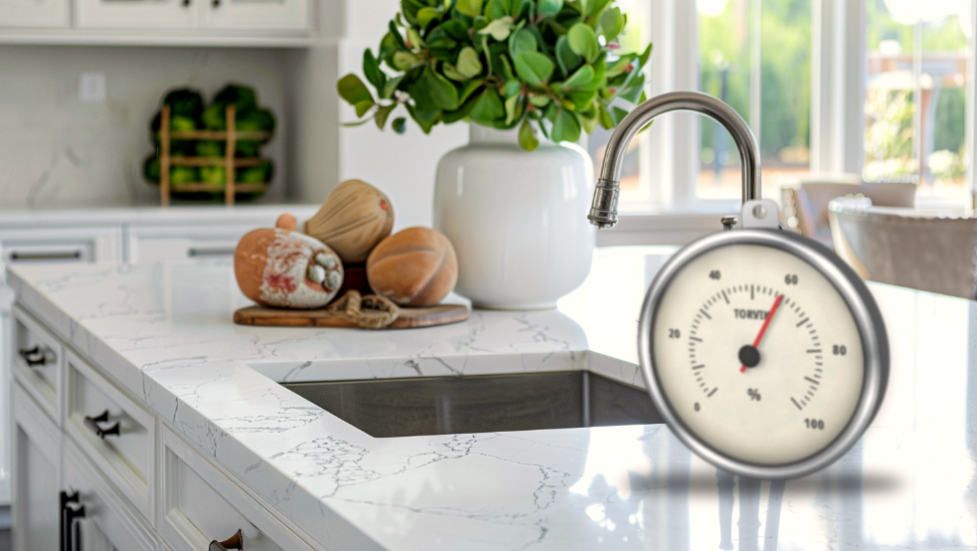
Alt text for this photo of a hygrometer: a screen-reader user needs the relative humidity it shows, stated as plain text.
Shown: 60 %
